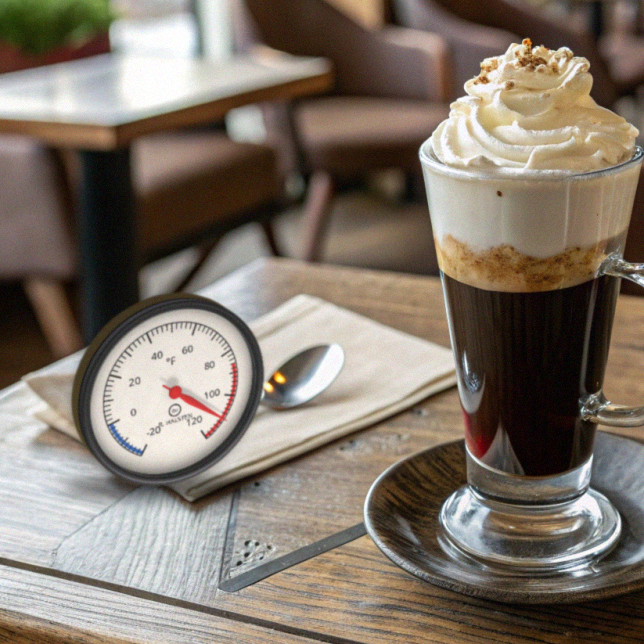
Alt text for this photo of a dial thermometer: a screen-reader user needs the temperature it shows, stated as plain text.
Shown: 110 °F
